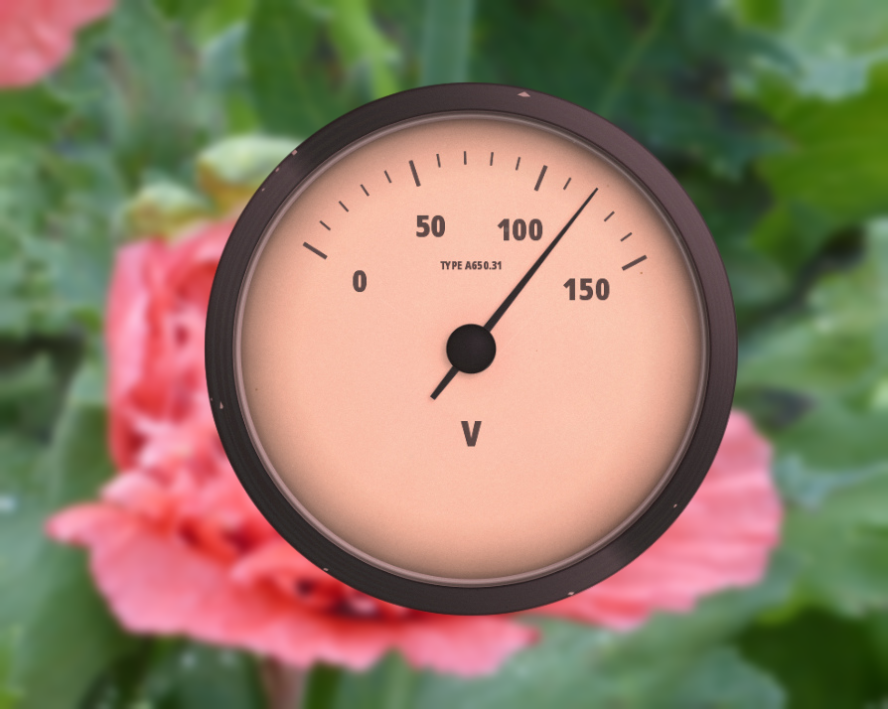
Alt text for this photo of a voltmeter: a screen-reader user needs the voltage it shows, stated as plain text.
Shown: 120 V
